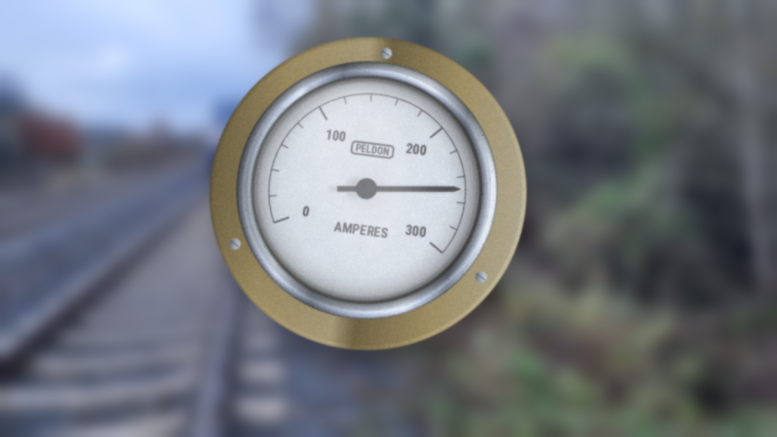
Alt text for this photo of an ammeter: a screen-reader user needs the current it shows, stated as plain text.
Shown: 250 A
